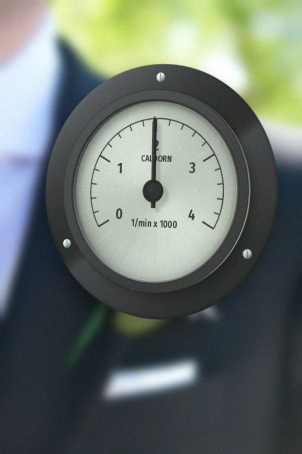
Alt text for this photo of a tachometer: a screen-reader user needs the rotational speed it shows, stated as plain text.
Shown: 2000 rpm
